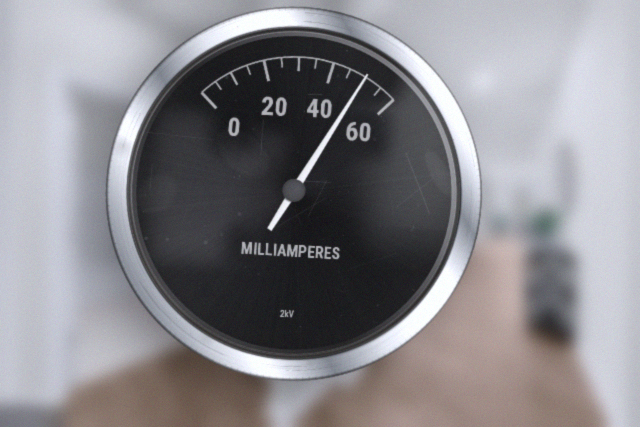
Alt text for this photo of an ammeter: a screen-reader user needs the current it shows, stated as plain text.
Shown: 50 mA
